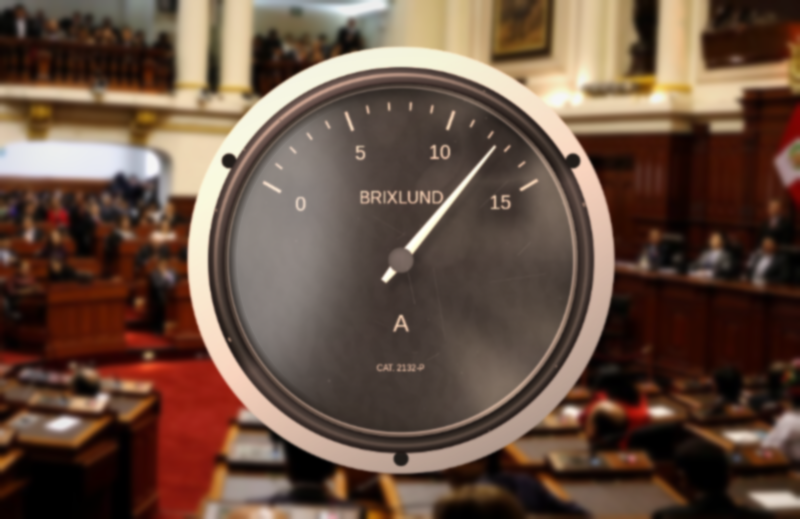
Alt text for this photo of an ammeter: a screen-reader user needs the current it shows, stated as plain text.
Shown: 12.5 A
